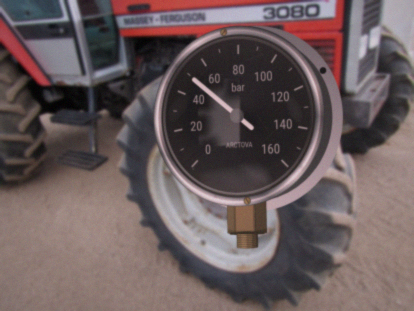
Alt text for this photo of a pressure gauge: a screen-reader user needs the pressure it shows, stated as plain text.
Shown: 50 bar
